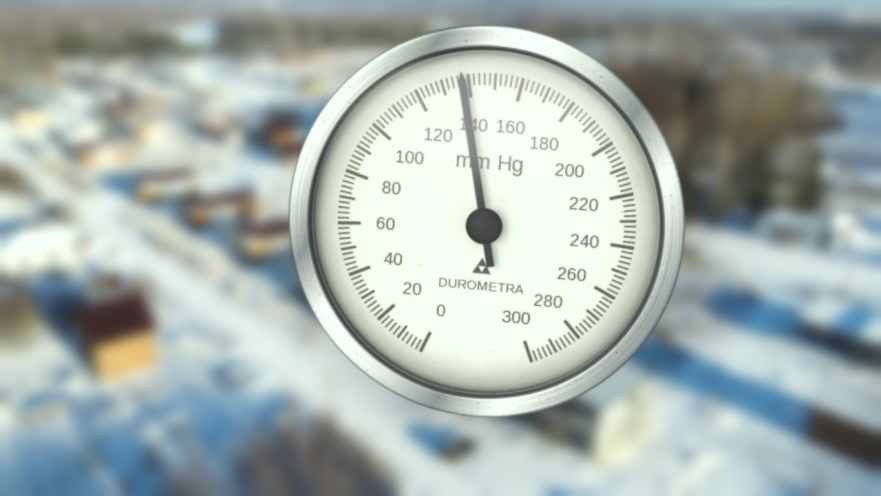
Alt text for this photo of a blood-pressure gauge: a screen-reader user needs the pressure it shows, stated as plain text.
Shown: 138 mmHg
